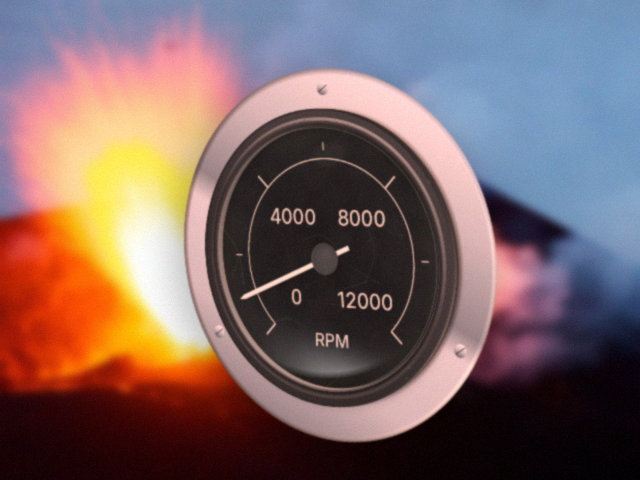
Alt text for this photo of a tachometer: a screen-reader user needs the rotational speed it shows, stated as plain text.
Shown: 1000 rpm
